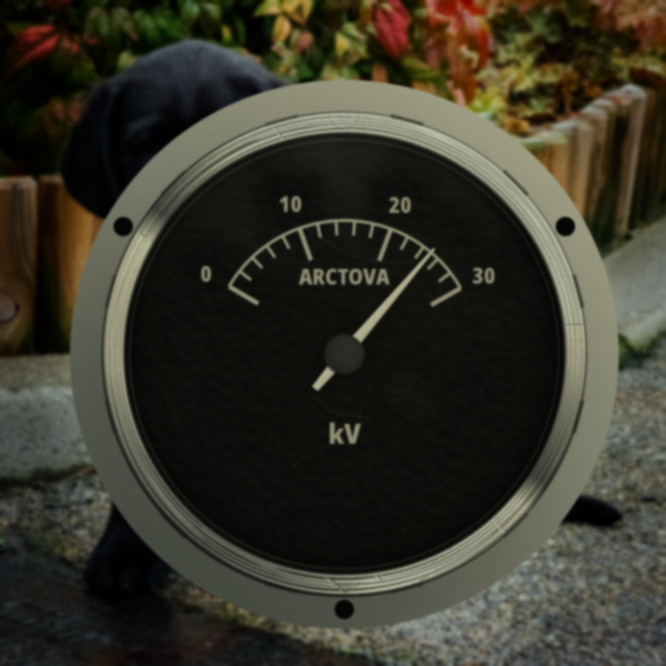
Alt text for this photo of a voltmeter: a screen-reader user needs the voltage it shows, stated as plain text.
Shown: 25 kV
